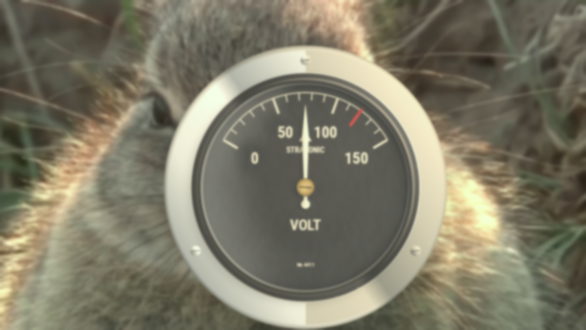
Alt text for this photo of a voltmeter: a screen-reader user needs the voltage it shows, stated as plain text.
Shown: 75 V
